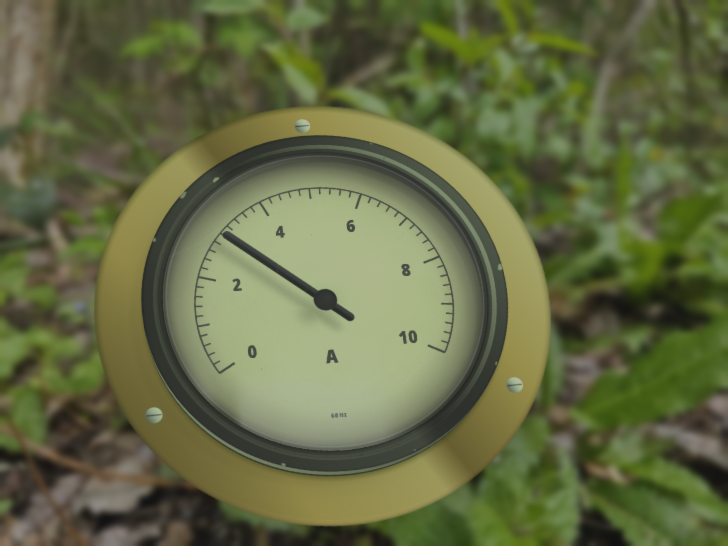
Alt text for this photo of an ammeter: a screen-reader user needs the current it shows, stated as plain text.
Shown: 3 A
